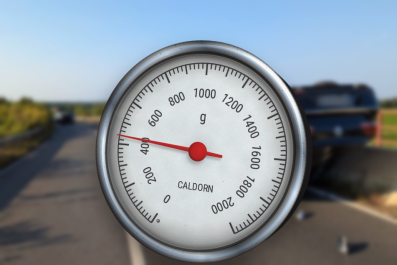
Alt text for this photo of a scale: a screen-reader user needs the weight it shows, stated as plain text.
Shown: 440 g
